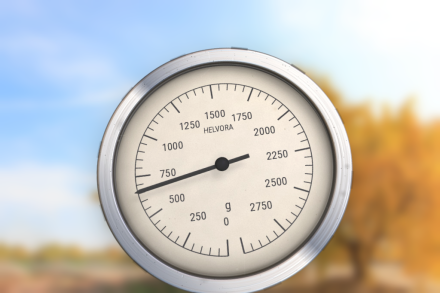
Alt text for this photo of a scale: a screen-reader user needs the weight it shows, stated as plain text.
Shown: 650 g
